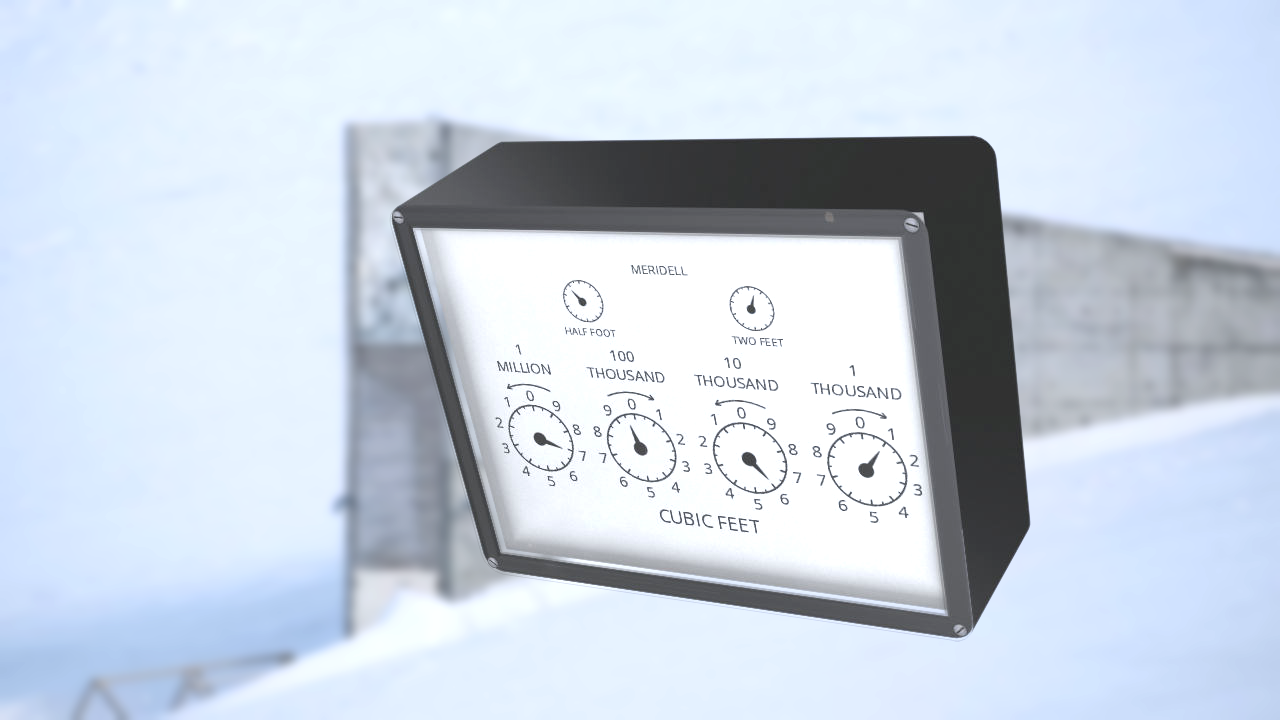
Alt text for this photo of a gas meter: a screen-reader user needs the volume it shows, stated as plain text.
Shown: 696100 ft³
